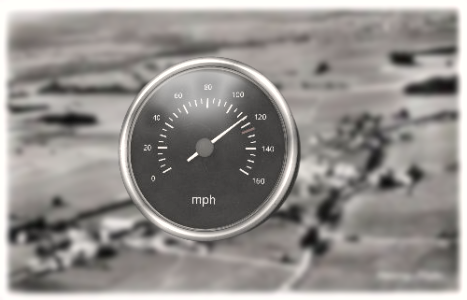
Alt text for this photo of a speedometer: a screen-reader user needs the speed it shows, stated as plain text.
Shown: 115 mph
